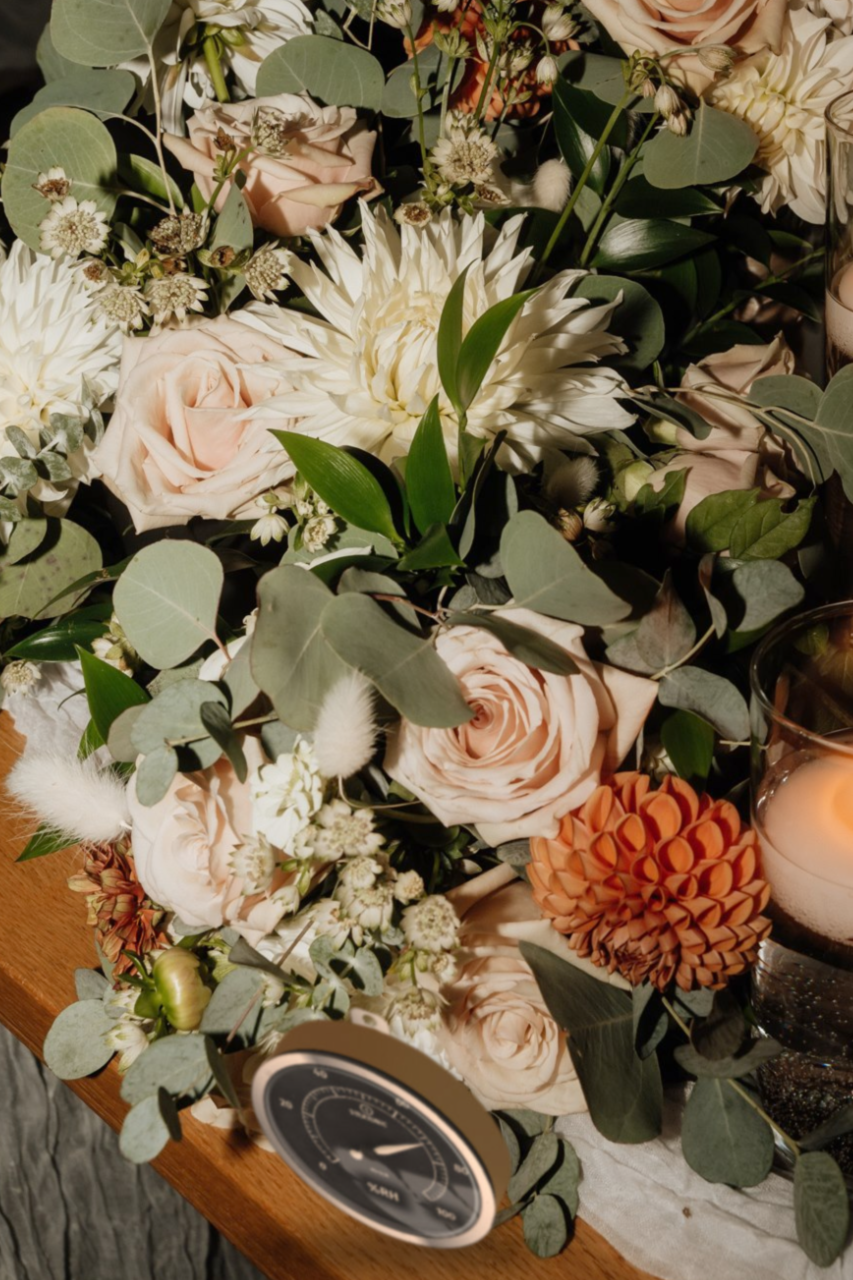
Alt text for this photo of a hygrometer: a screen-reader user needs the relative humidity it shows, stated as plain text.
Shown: 70 %
